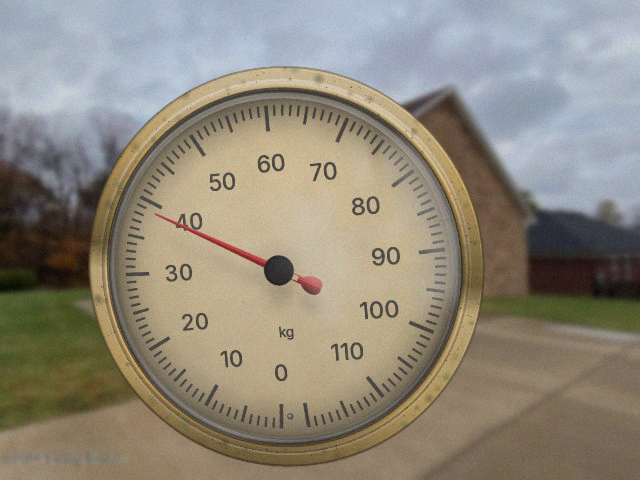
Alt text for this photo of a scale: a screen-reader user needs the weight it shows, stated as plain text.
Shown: 39 kg
